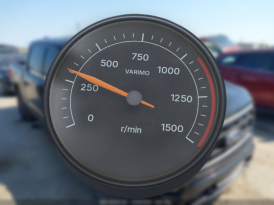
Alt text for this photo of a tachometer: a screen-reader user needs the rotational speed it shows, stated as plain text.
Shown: 300 rpm
